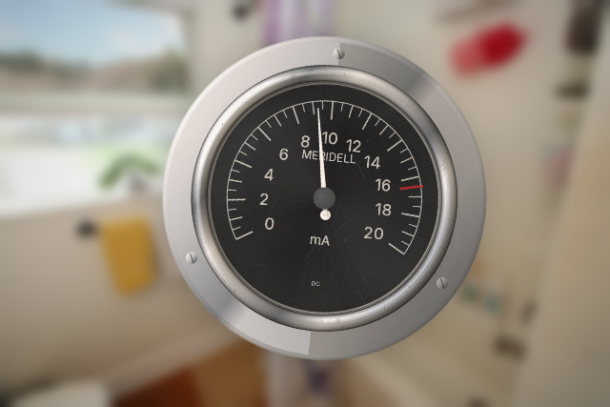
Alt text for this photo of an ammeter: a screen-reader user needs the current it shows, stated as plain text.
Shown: 9.25 mA
